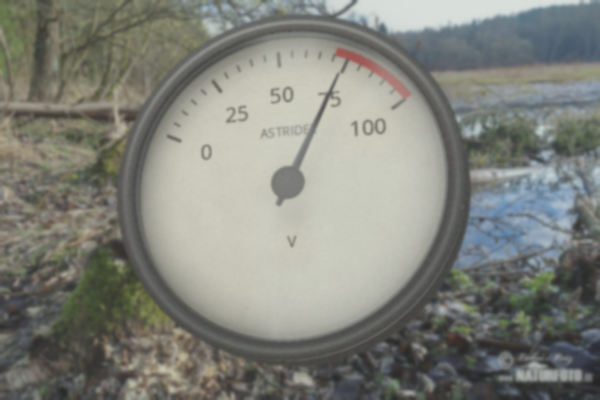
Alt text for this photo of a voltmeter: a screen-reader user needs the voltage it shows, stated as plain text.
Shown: 75 V
